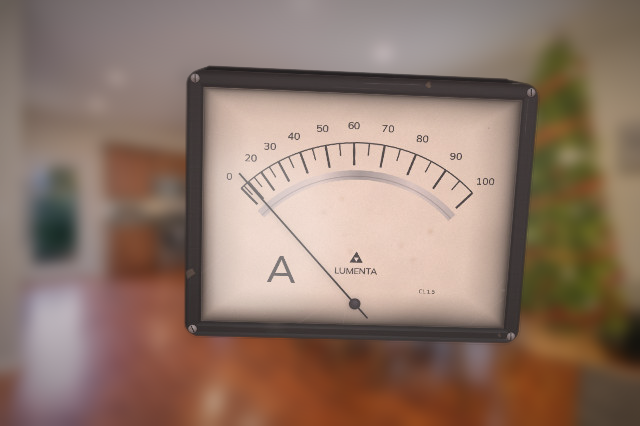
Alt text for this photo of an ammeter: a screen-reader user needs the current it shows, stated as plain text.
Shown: 10 A
